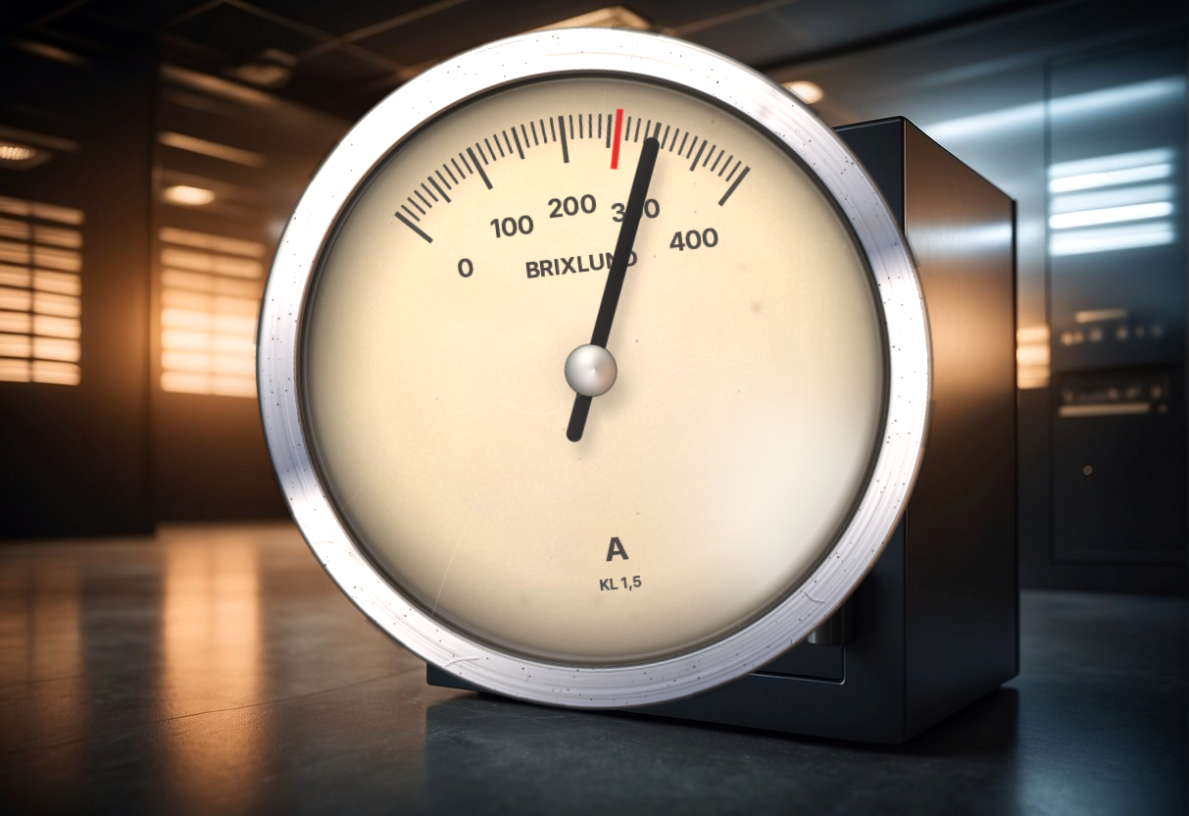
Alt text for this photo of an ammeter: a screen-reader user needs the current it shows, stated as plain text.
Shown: 300 A
